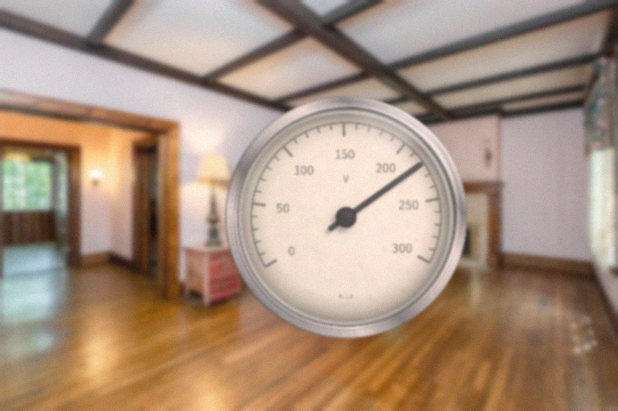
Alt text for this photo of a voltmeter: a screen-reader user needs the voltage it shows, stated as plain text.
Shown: 220 V
